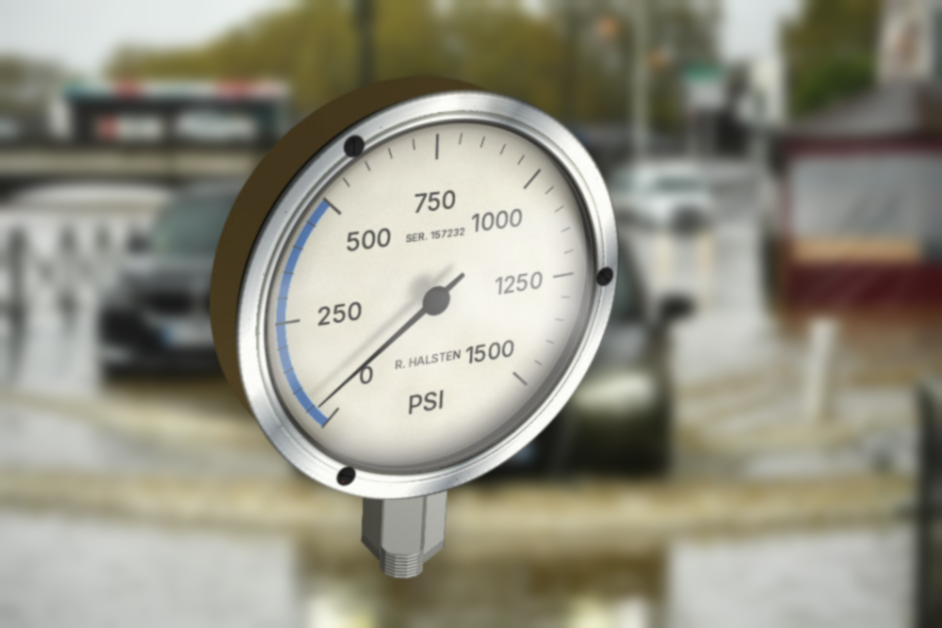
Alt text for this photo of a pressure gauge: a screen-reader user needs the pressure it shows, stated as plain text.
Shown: 50 psi
